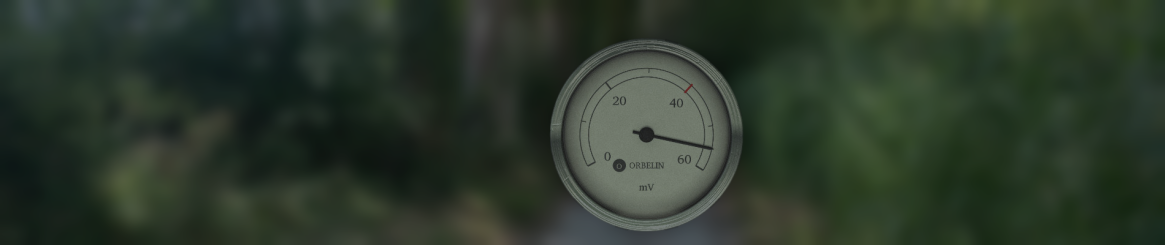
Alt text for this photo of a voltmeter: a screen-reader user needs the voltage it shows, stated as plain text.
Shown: 55 mV
